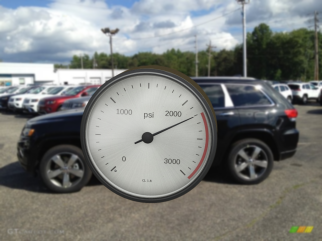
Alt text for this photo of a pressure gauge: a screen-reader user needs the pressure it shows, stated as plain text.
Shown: 2200 psi
